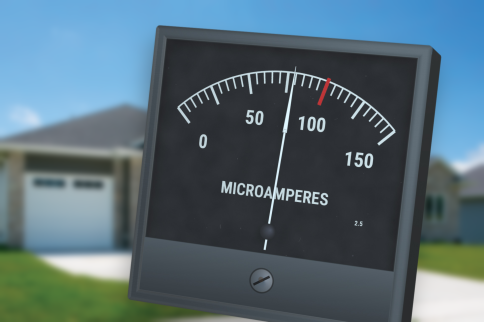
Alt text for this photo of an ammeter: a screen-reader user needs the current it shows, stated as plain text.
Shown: 80 µA
